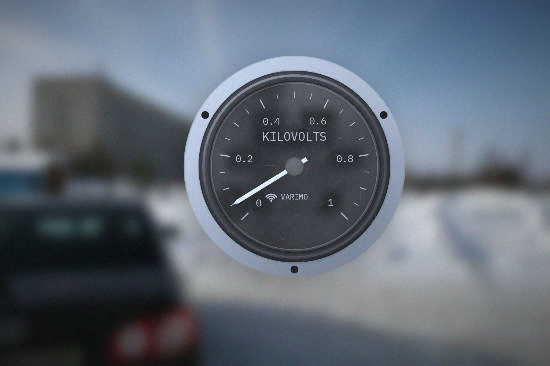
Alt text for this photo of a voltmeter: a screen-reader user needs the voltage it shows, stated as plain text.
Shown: 0.05 kV
